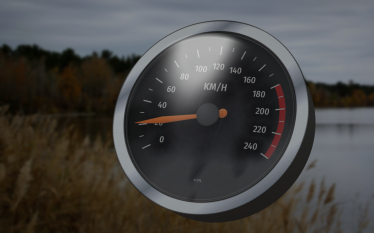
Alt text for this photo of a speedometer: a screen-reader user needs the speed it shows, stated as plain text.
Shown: 20 km/h
